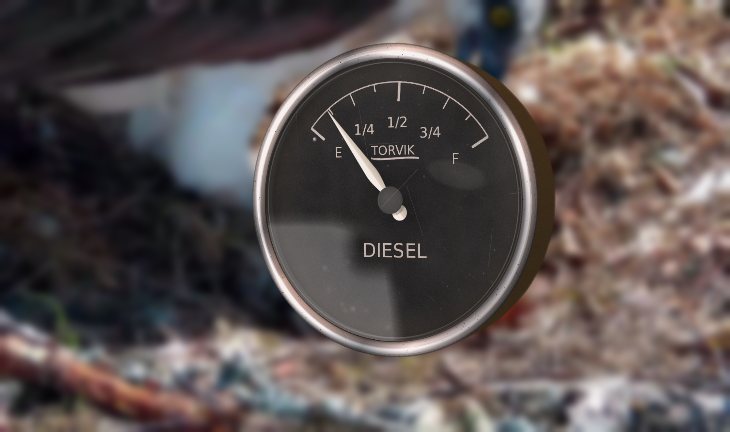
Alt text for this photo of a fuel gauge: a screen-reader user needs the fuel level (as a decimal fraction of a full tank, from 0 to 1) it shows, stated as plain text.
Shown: 0.125
